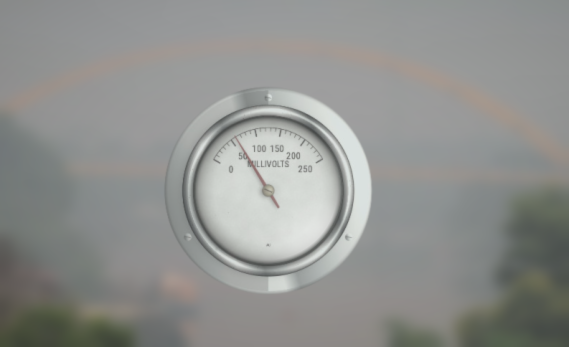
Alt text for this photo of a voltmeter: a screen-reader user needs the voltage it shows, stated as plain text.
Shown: 60 mV
